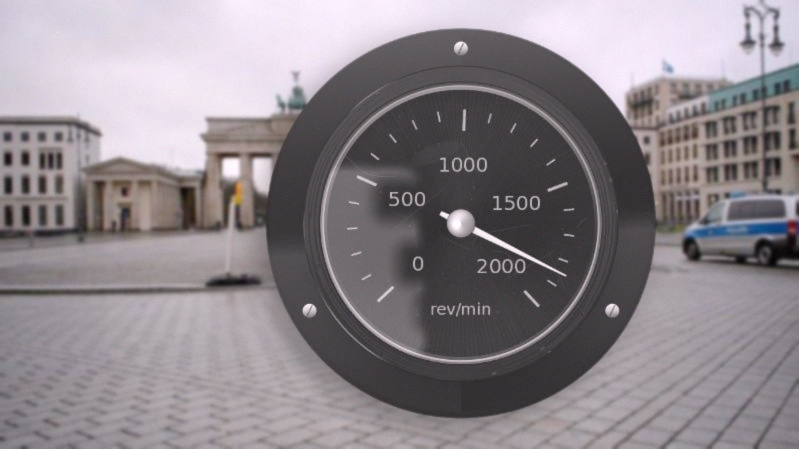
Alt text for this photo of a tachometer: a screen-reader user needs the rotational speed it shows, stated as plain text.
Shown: 1850 rpm
